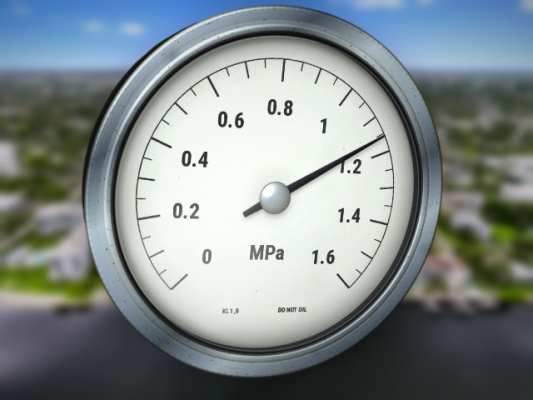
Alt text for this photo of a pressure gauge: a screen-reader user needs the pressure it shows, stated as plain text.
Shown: 1.15 MPa
